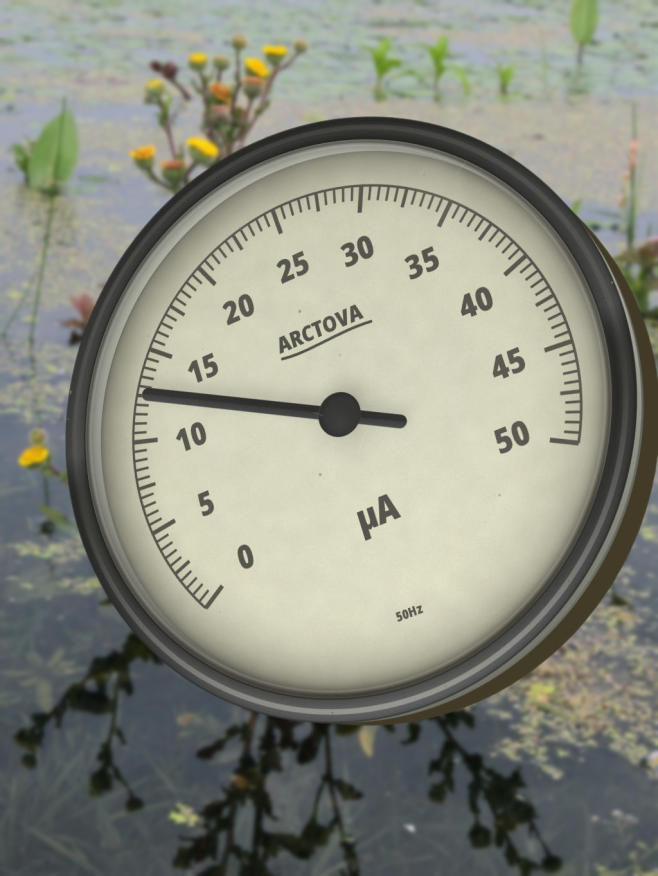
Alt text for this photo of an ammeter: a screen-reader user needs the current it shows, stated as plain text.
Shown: 12.5 µA
